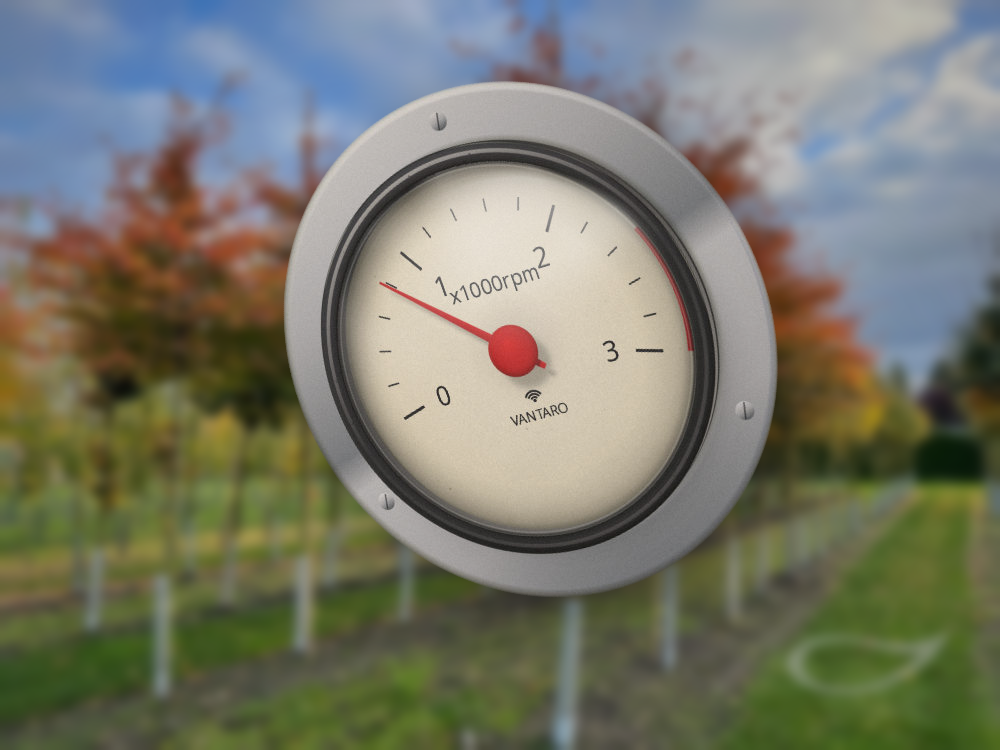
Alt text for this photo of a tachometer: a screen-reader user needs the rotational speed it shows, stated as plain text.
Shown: 800 rpm
